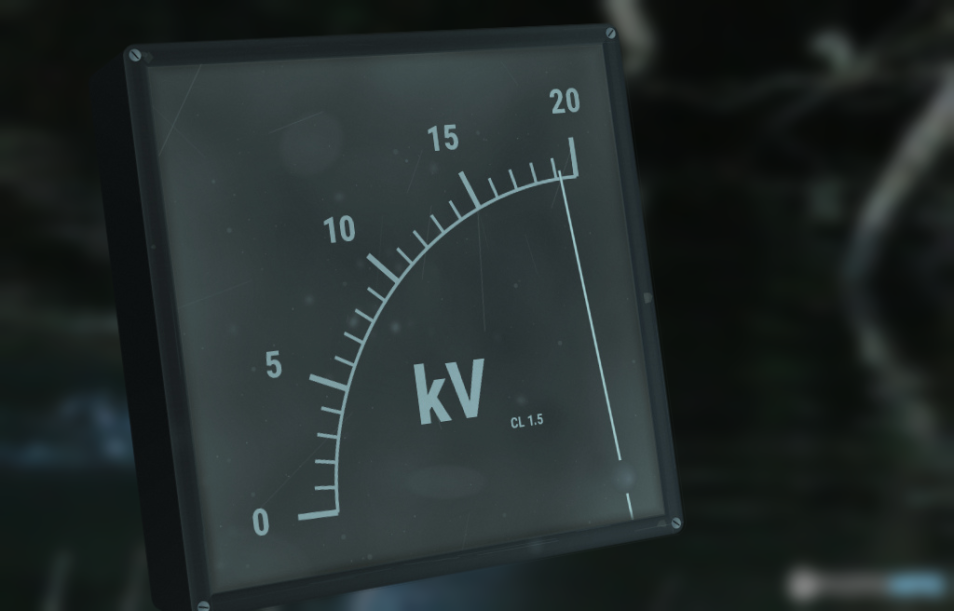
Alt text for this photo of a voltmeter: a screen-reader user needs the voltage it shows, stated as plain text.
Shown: 19 kV
